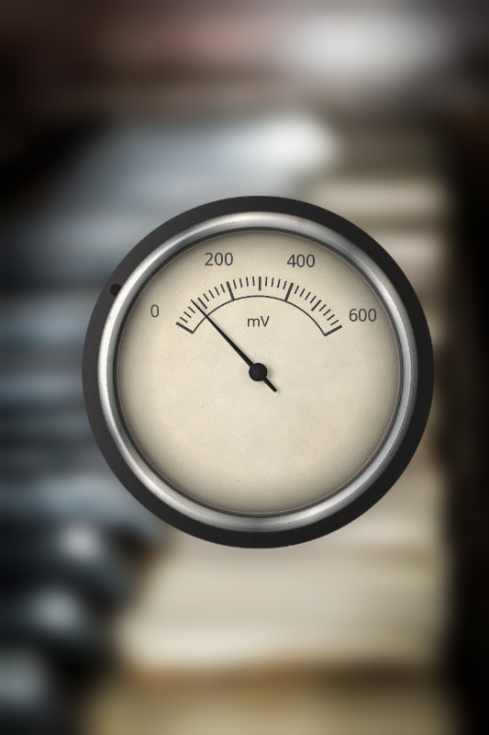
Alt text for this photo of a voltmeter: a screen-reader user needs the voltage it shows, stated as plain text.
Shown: 80 mV
